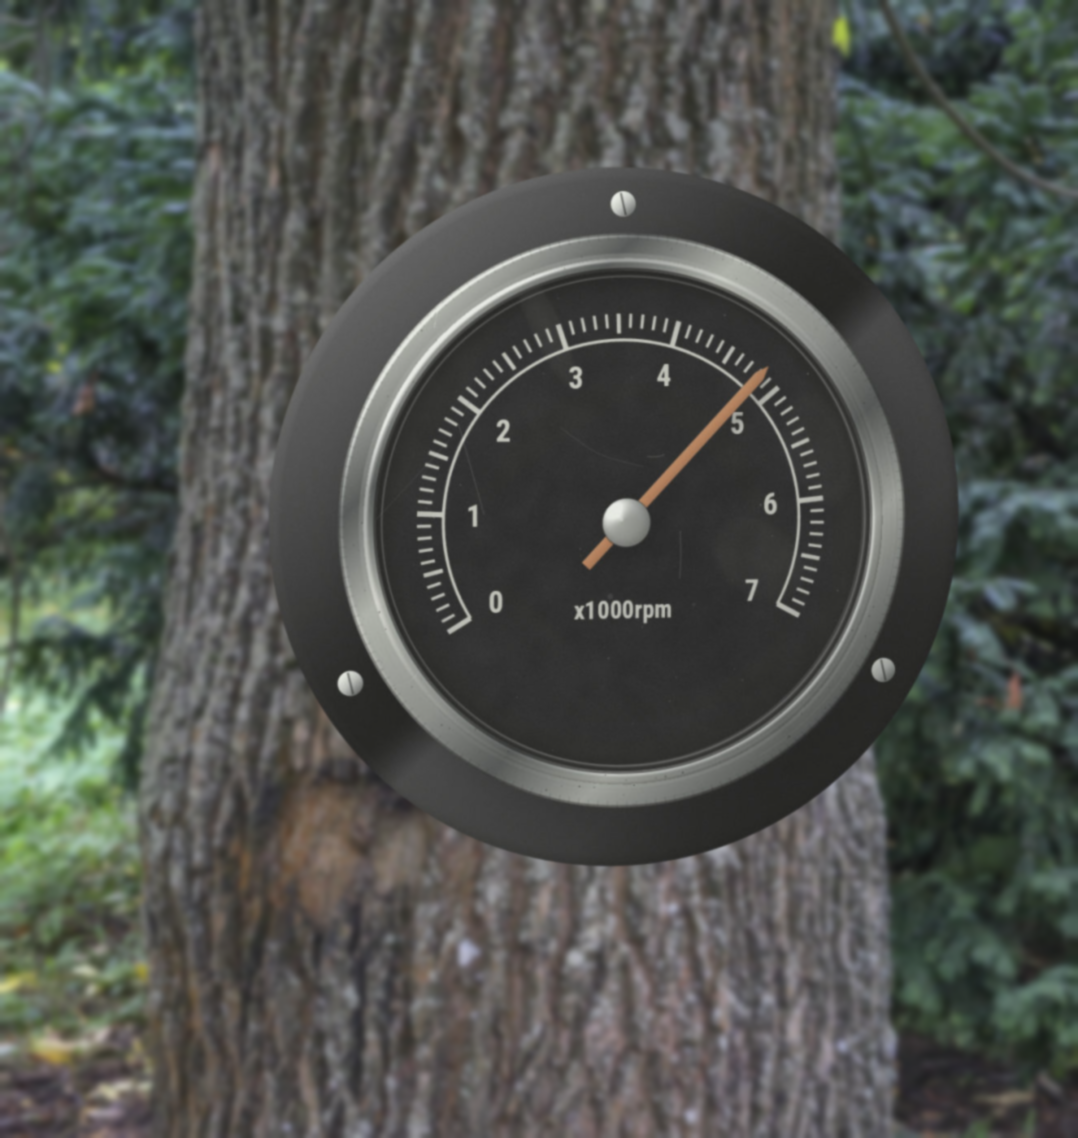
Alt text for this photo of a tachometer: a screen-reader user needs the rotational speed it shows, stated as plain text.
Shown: 4800 rpm
